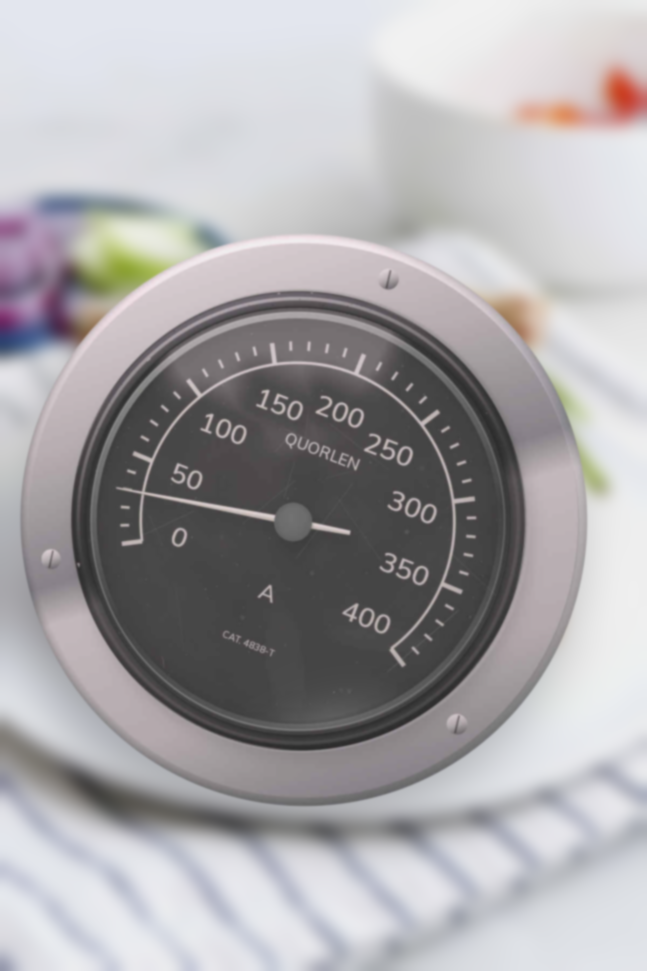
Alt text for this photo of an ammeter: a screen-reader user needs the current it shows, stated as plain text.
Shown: 30 A
